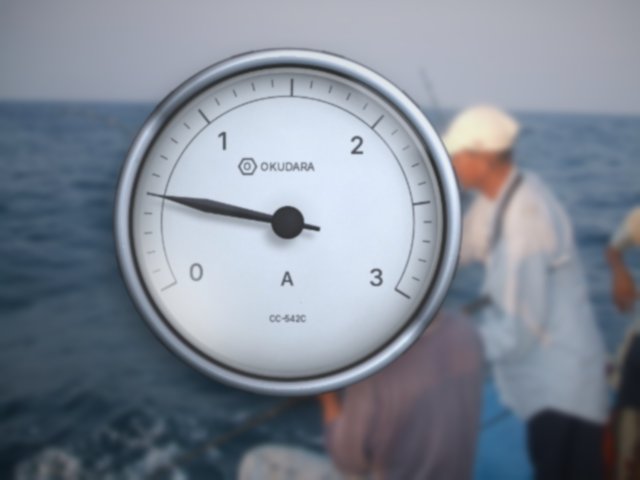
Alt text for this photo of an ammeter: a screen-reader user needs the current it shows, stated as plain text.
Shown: 0.5 A
